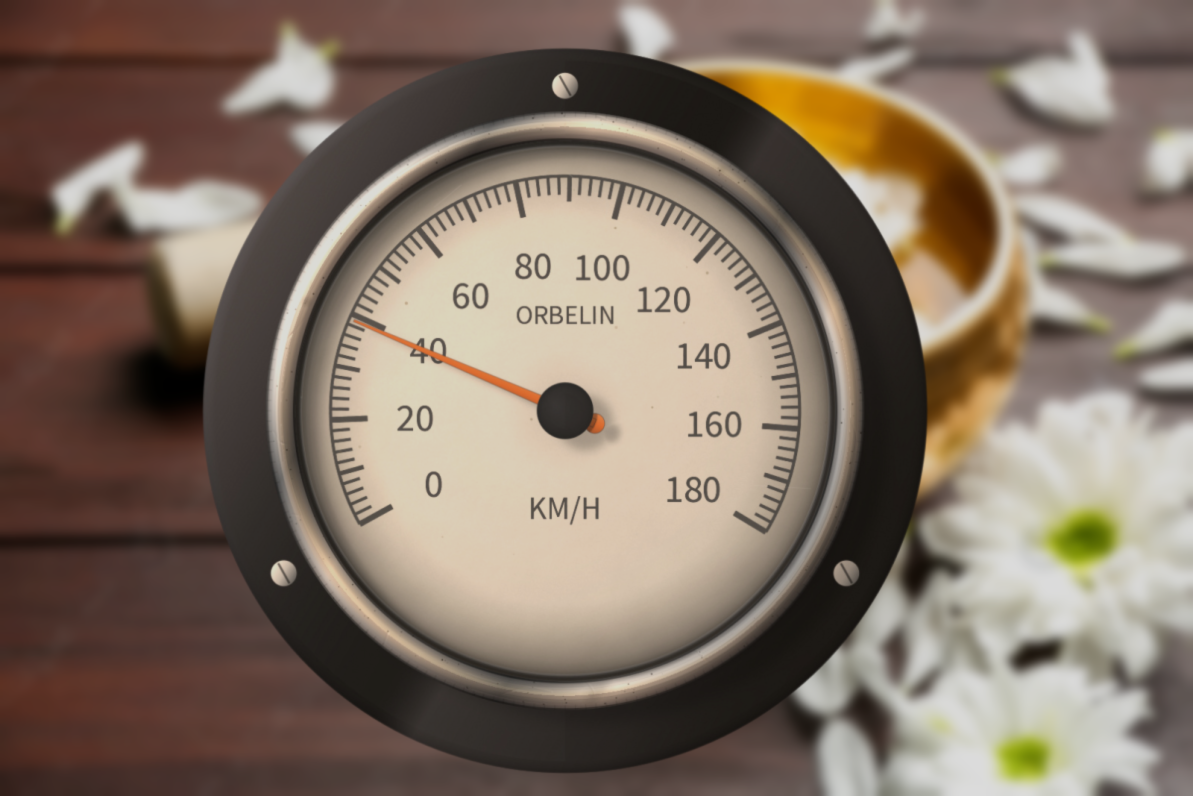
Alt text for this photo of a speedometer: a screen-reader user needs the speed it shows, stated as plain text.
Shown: 39 km/h
